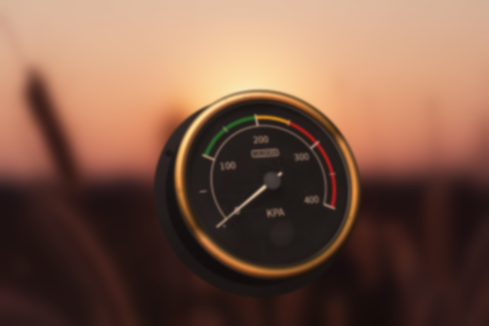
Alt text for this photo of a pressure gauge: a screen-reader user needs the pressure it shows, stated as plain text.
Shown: 0 kPa
